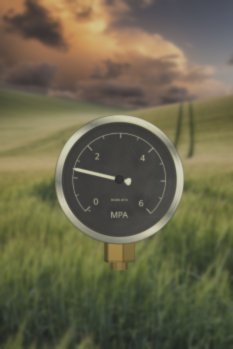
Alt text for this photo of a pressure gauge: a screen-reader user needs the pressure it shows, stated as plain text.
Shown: 1.25 MPa
